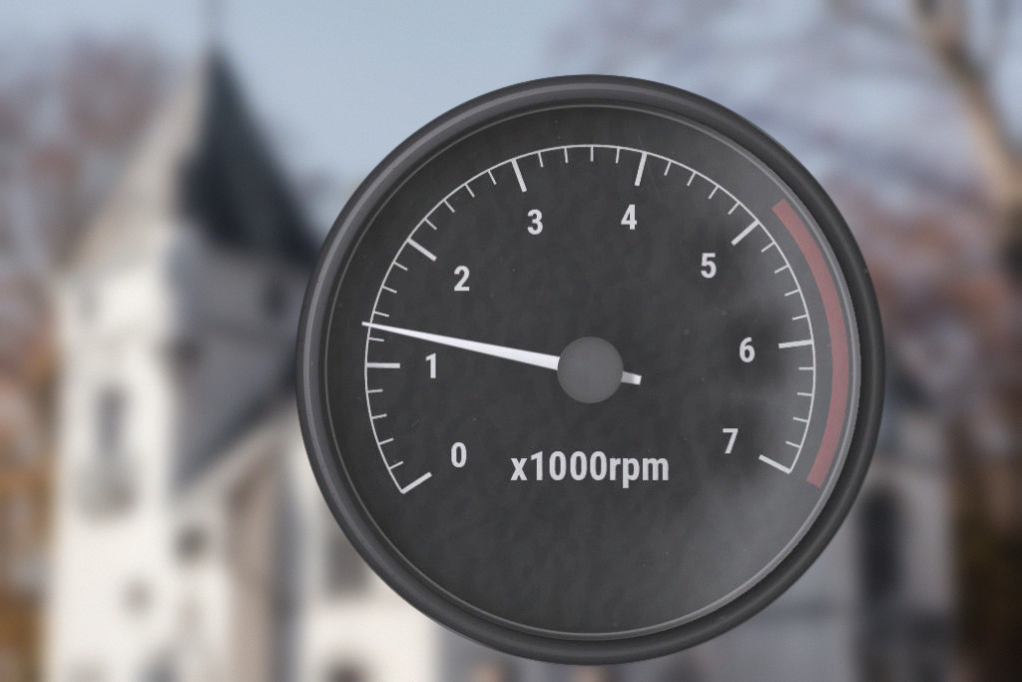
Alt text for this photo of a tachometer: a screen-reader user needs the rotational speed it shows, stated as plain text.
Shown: 1300 rpm
